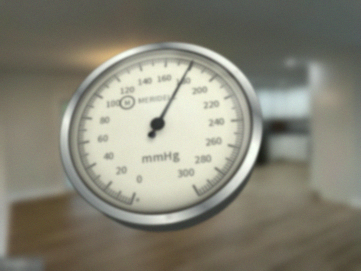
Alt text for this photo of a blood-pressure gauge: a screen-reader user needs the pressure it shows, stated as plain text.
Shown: 180 mmHg
